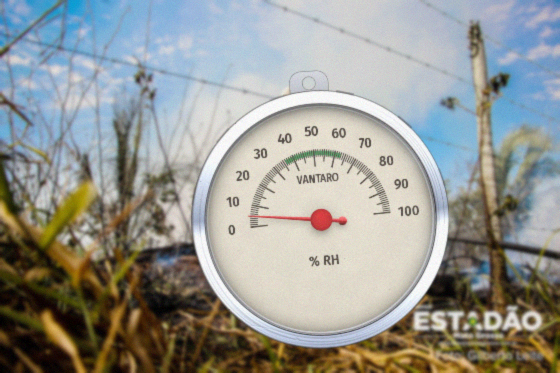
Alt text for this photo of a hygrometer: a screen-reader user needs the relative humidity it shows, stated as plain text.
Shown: 5 %
